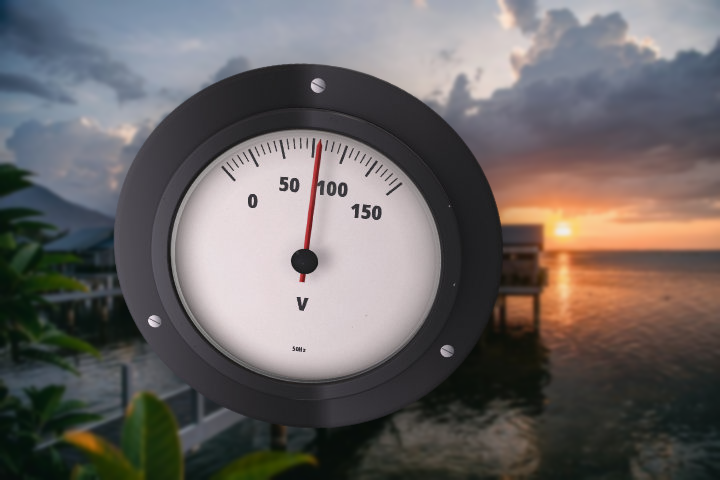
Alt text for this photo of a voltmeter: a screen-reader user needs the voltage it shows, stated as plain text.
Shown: 80 V
